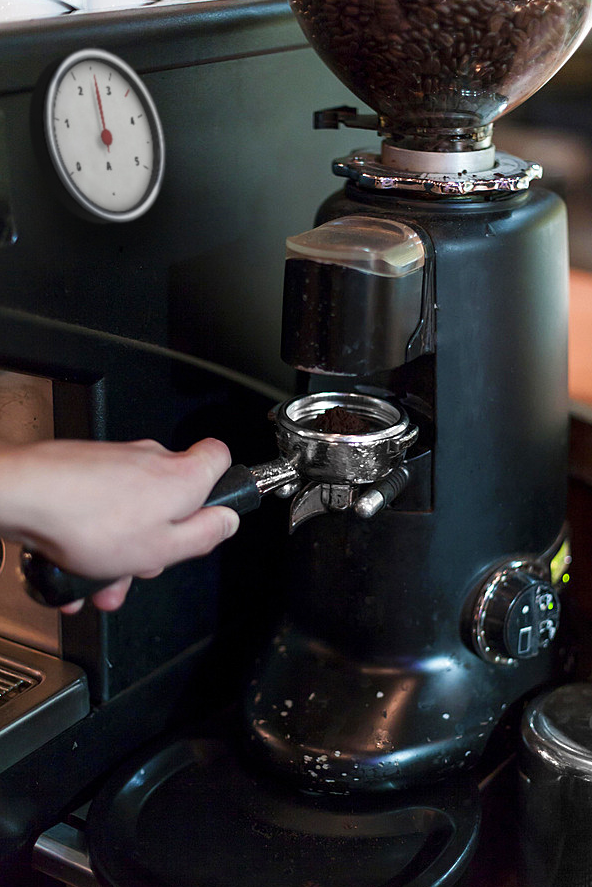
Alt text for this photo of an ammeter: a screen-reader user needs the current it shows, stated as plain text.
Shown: 2.5 A
